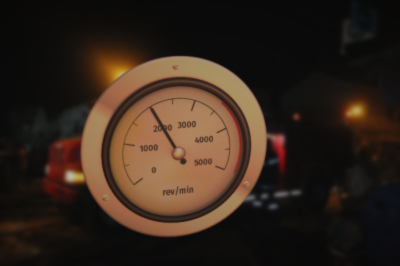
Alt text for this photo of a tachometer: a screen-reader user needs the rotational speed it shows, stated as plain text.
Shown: 2000 rpm
